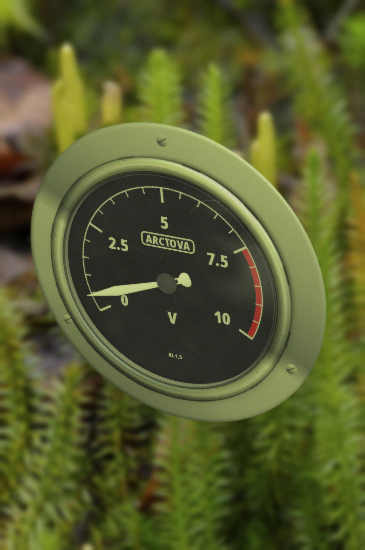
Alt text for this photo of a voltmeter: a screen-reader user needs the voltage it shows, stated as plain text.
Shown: 0.5 V
